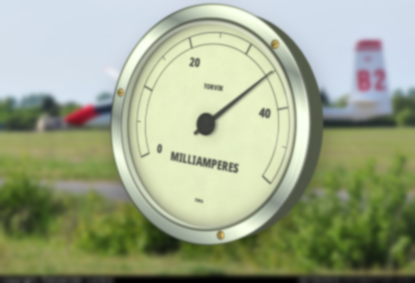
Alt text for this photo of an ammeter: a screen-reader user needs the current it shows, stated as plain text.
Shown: 35 mA
